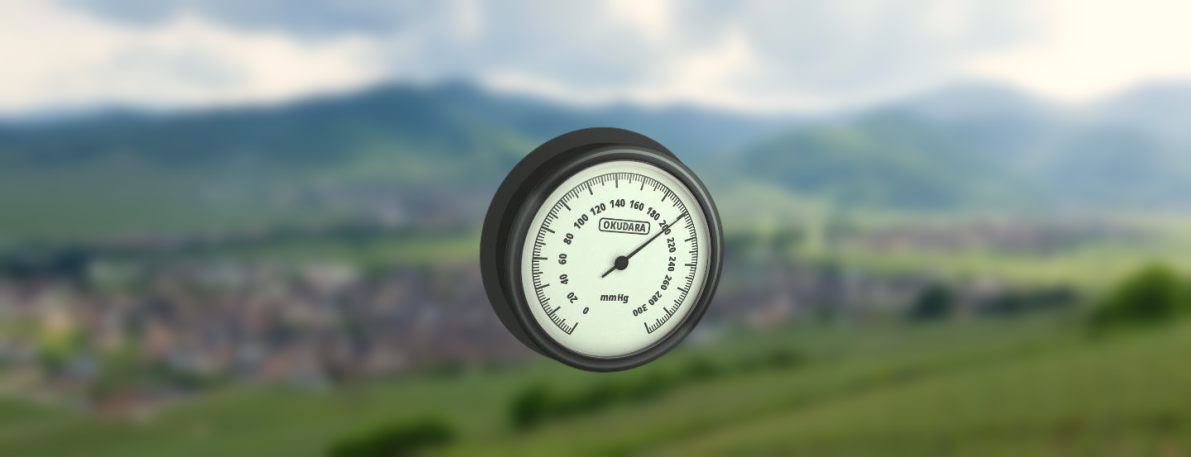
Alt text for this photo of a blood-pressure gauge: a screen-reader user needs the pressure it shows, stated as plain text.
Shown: 200 mmHg
